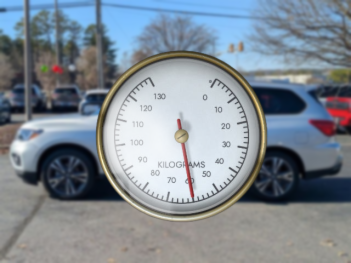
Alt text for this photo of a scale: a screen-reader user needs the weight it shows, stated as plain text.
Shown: 60 kg
